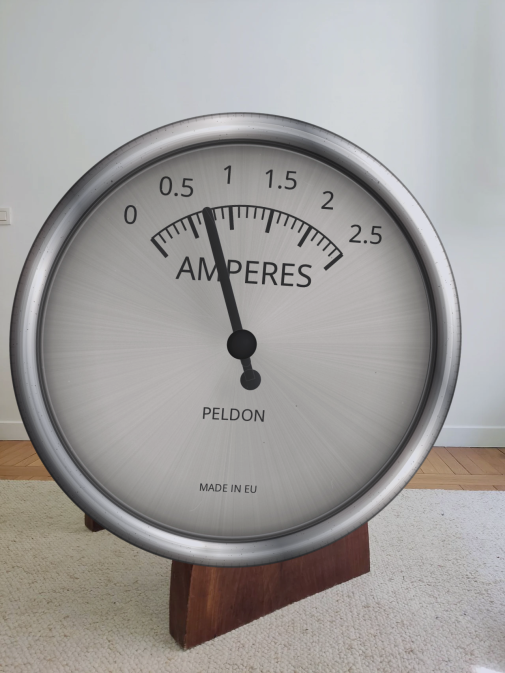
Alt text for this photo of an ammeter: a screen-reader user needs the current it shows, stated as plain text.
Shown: 0.7 A
